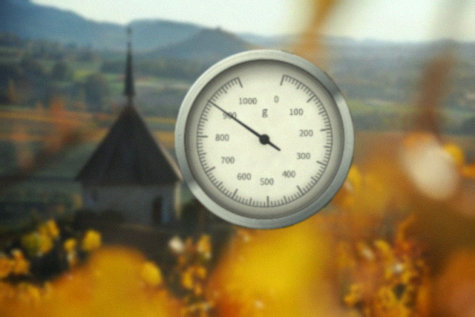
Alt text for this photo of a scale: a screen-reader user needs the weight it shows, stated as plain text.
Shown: 900 g
